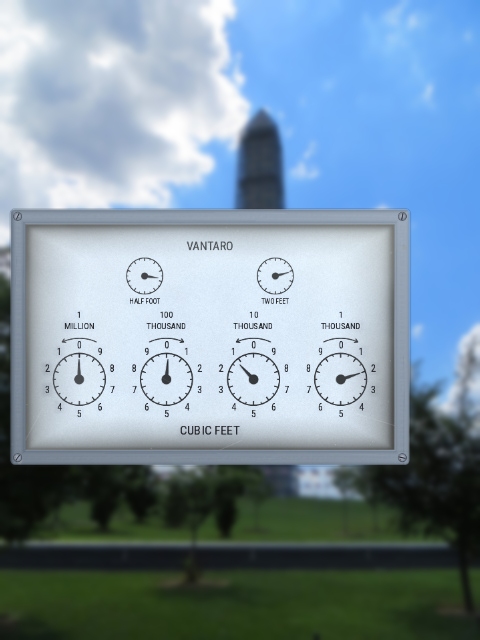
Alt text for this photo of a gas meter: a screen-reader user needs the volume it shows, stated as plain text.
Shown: 1200 ft³
